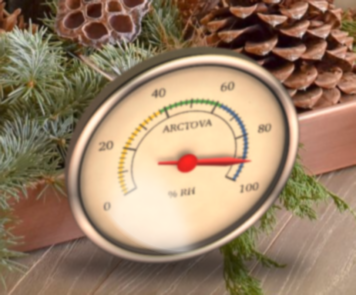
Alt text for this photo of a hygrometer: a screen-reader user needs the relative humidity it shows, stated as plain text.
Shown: 90 %
